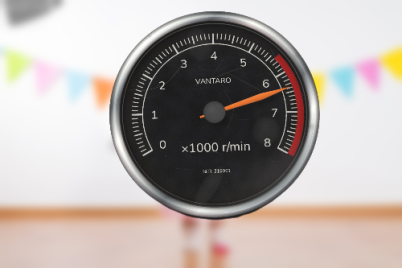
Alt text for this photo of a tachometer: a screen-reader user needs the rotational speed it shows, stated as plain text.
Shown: 6400 rpm
